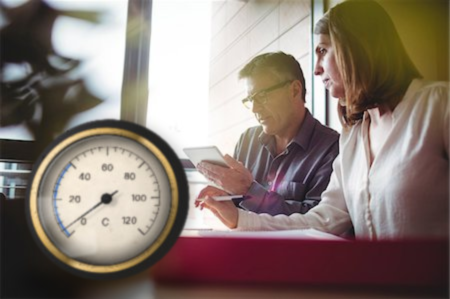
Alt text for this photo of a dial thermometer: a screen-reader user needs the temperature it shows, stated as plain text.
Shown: 4 °C
